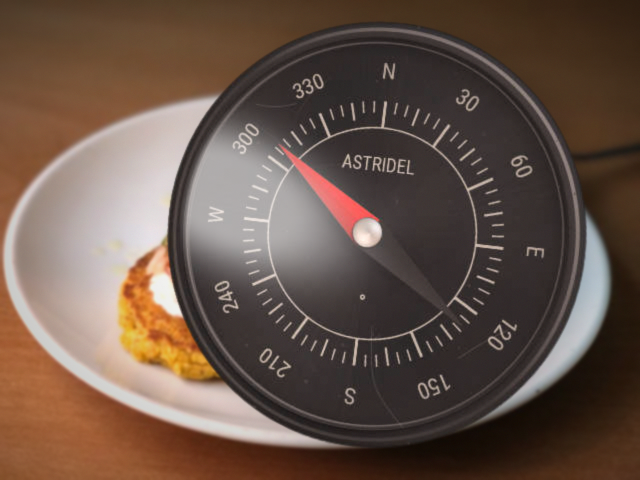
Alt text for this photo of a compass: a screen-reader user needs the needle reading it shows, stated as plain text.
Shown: 307.5 °
